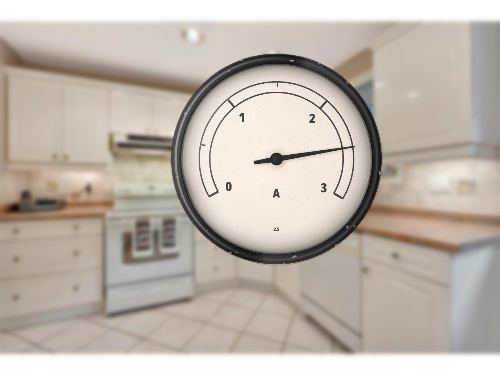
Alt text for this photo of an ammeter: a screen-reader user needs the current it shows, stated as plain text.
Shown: 2.5 A
